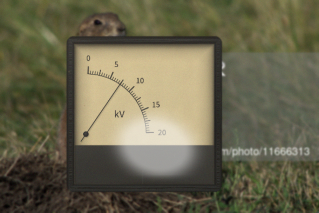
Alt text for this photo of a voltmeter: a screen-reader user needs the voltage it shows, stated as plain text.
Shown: 7.5 kV
